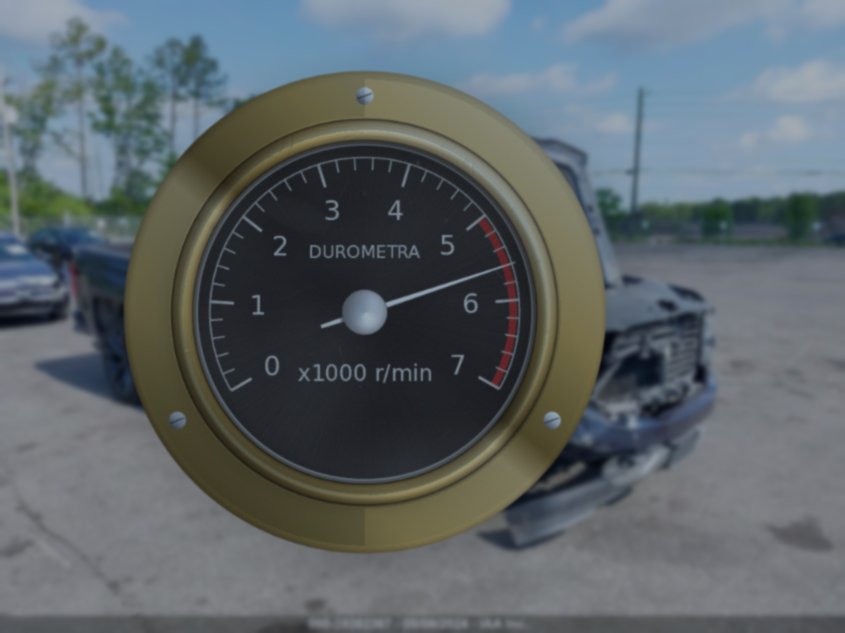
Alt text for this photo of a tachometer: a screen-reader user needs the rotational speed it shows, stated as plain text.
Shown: 5600 rpm
